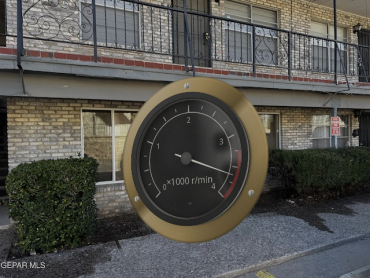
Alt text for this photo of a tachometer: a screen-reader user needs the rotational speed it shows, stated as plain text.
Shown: 3625 rpm
